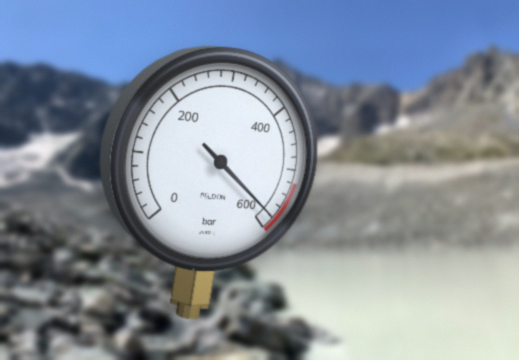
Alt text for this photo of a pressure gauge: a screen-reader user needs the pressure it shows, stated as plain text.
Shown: 580 bar
